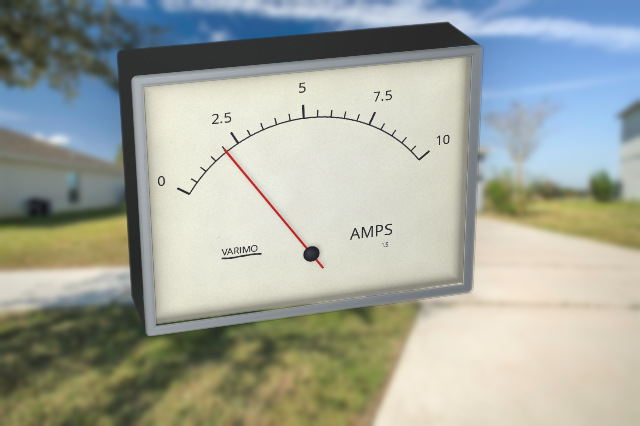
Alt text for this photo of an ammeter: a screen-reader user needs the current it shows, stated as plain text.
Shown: 2 A
